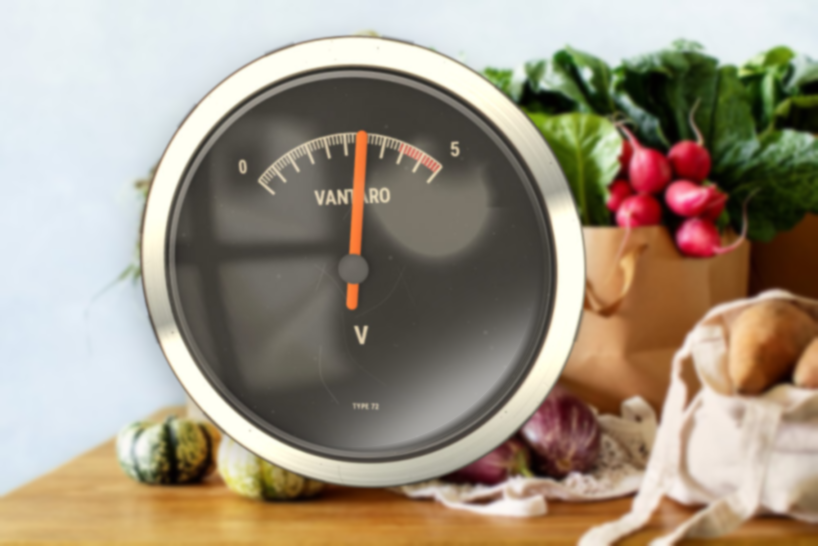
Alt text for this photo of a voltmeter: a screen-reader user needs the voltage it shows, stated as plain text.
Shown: 3 V
